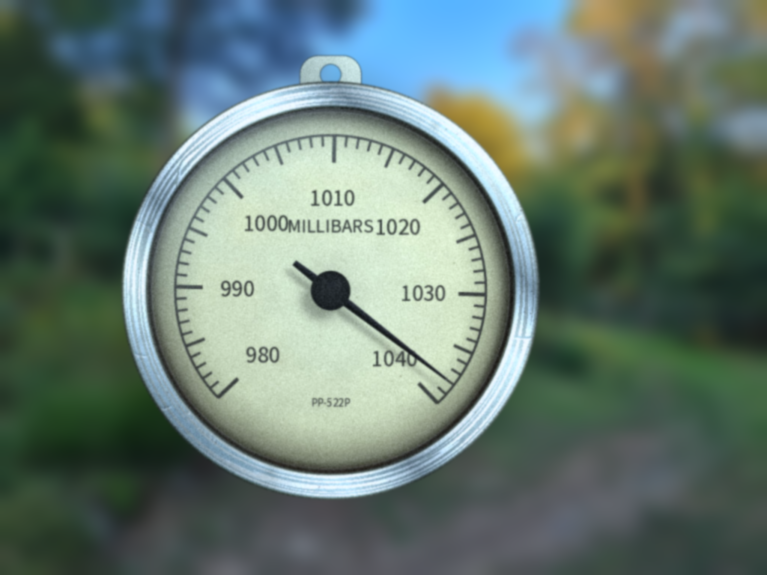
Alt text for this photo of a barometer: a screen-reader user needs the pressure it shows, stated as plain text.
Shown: 1038 mbar
